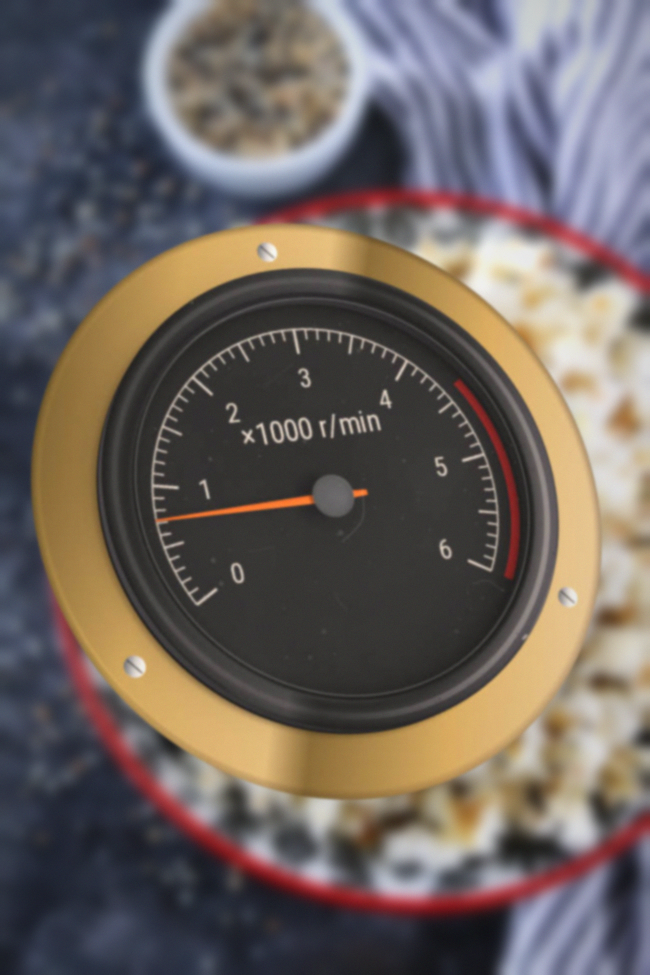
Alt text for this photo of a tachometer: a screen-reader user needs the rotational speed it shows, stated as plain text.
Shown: 700 rpm
